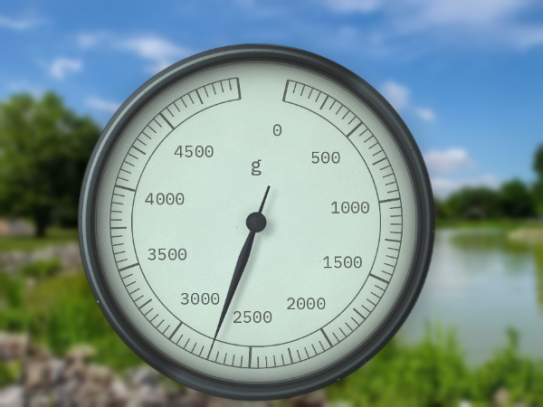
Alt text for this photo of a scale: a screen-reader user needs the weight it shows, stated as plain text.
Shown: 2750 g
